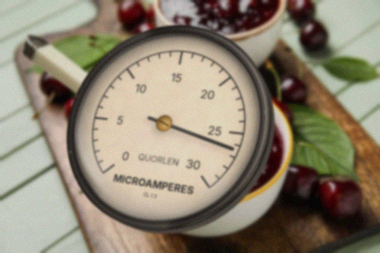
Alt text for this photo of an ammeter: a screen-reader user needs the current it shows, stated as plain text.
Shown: 26.5 µA
